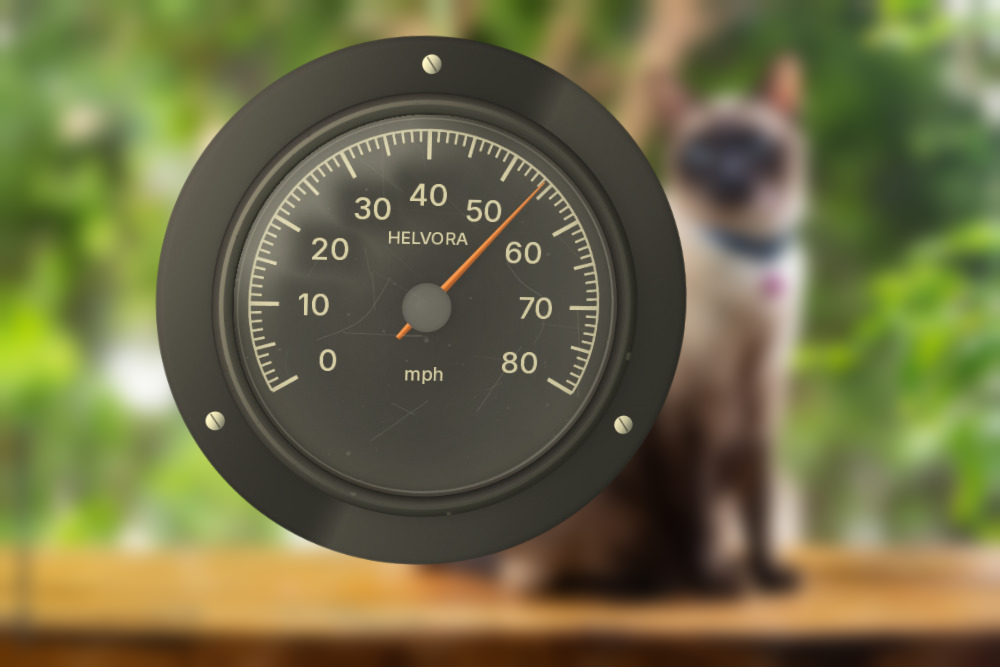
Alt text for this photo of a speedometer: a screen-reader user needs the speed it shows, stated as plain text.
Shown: 54 mph
